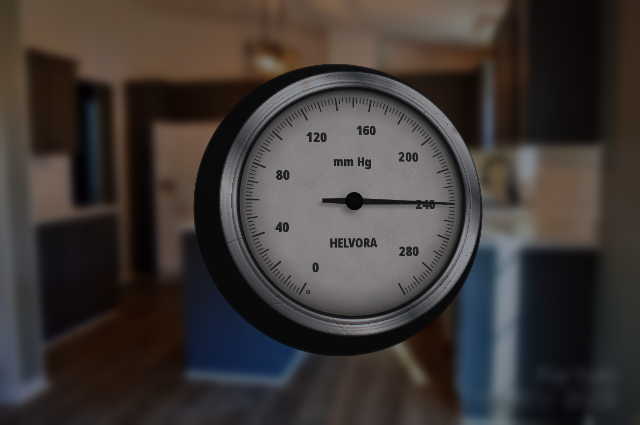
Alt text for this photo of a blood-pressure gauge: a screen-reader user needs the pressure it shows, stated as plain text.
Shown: 240 mmHg
